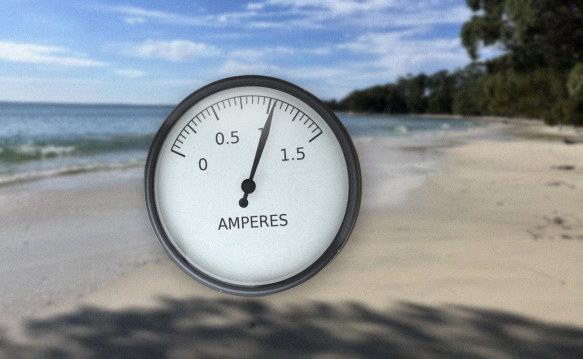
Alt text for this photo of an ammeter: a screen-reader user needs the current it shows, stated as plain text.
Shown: 1.05 A
